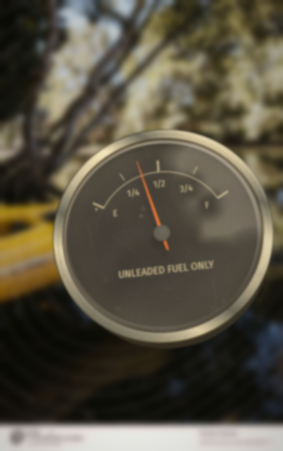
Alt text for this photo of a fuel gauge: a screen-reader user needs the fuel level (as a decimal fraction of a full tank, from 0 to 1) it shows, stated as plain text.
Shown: 0.375
